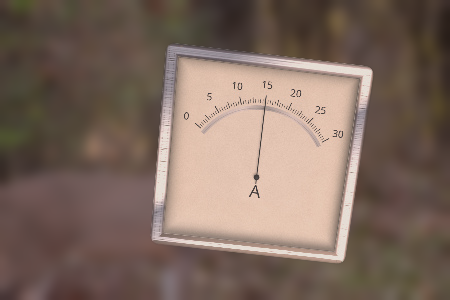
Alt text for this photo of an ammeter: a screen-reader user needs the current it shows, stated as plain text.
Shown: 15 A
